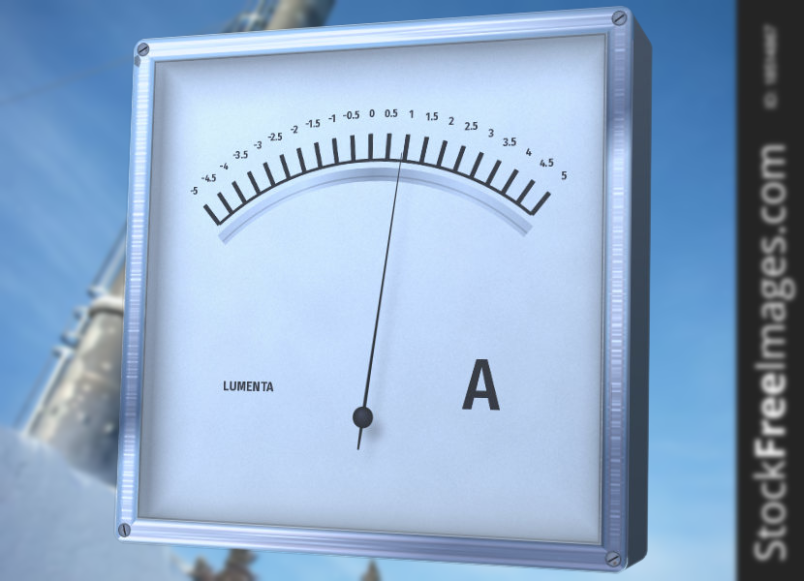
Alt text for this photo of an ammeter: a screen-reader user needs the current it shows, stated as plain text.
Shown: 1 A
